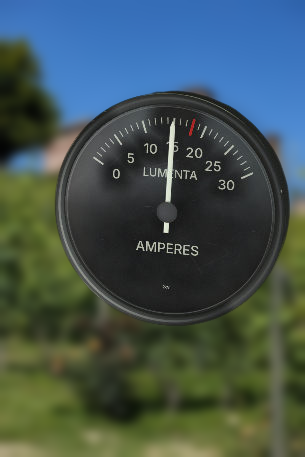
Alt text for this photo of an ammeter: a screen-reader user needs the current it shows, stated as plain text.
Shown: 15 A
